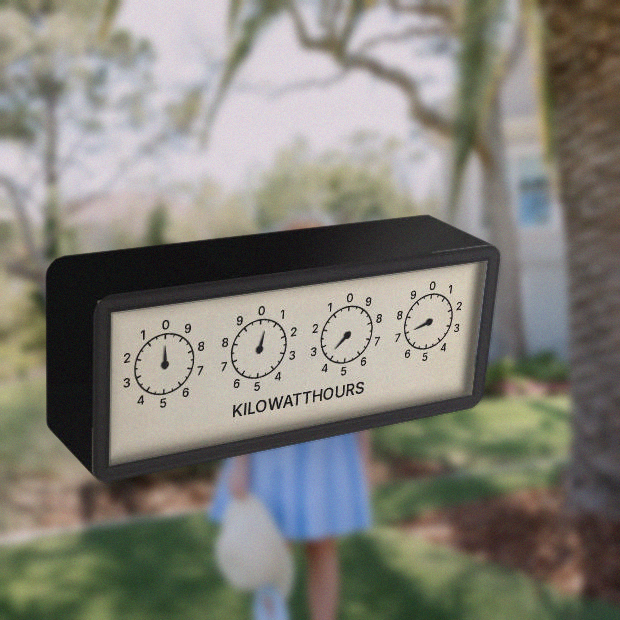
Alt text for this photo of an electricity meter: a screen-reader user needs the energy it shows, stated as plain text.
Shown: 37 kWh
